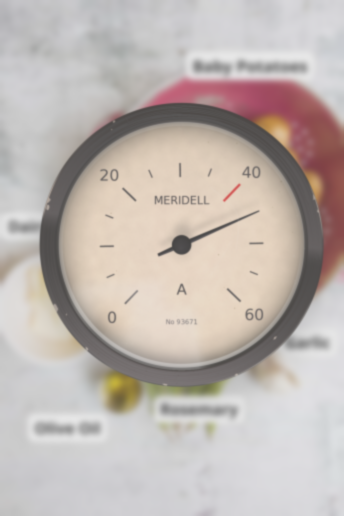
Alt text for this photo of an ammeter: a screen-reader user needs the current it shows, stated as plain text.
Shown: 45 A
